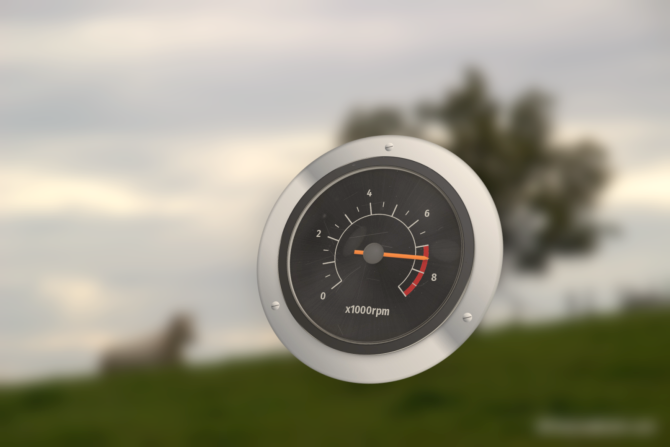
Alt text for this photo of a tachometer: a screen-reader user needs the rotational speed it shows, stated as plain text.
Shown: 7500 rpm
